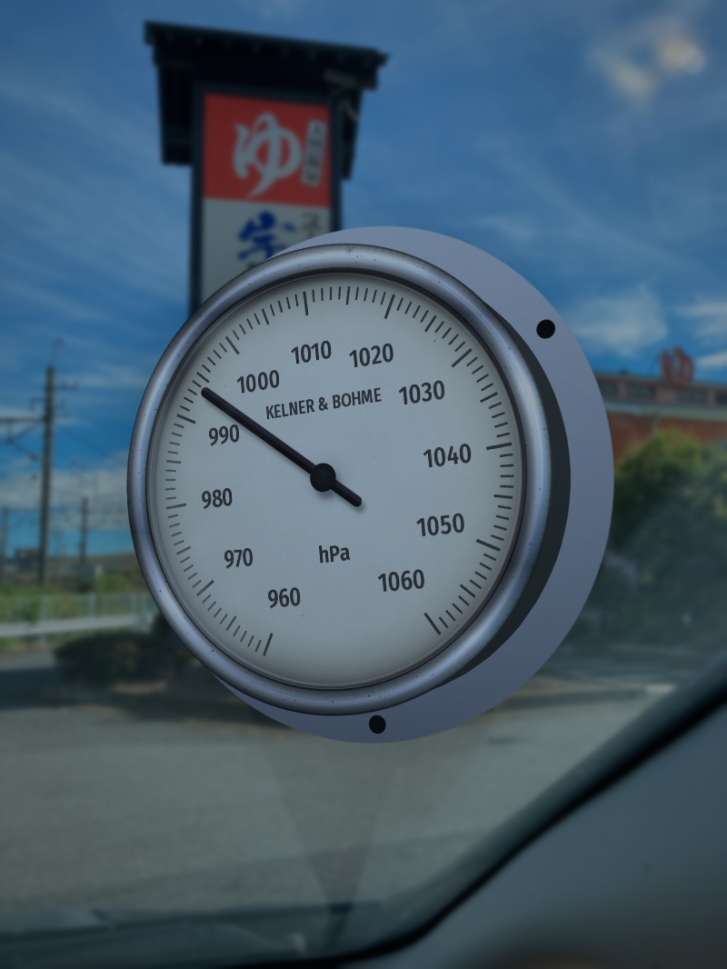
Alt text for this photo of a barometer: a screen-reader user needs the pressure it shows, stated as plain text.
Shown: 994 hPa
